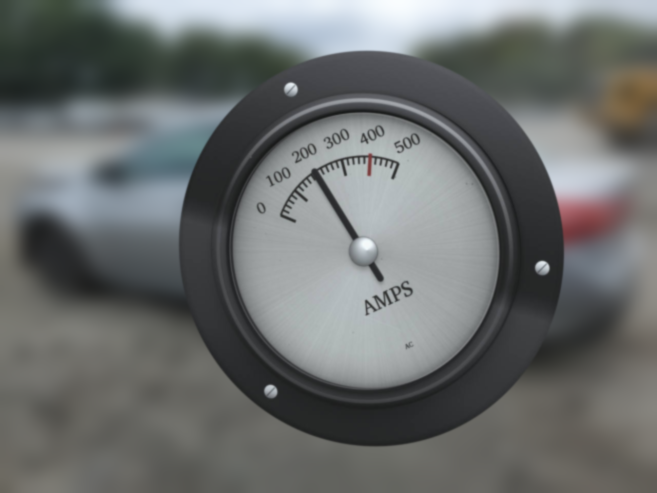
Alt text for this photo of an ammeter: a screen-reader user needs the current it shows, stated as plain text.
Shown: 200 A
